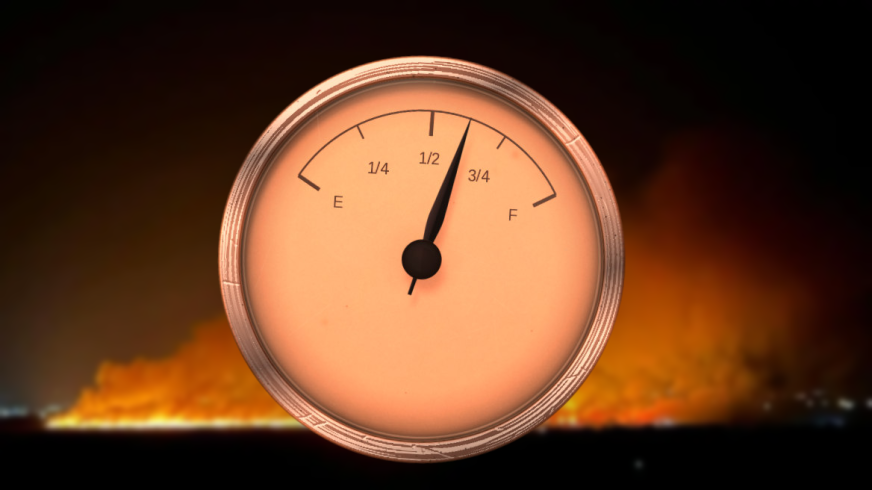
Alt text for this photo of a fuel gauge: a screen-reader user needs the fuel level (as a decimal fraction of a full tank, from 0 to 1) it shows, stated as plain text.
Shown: 0.625
